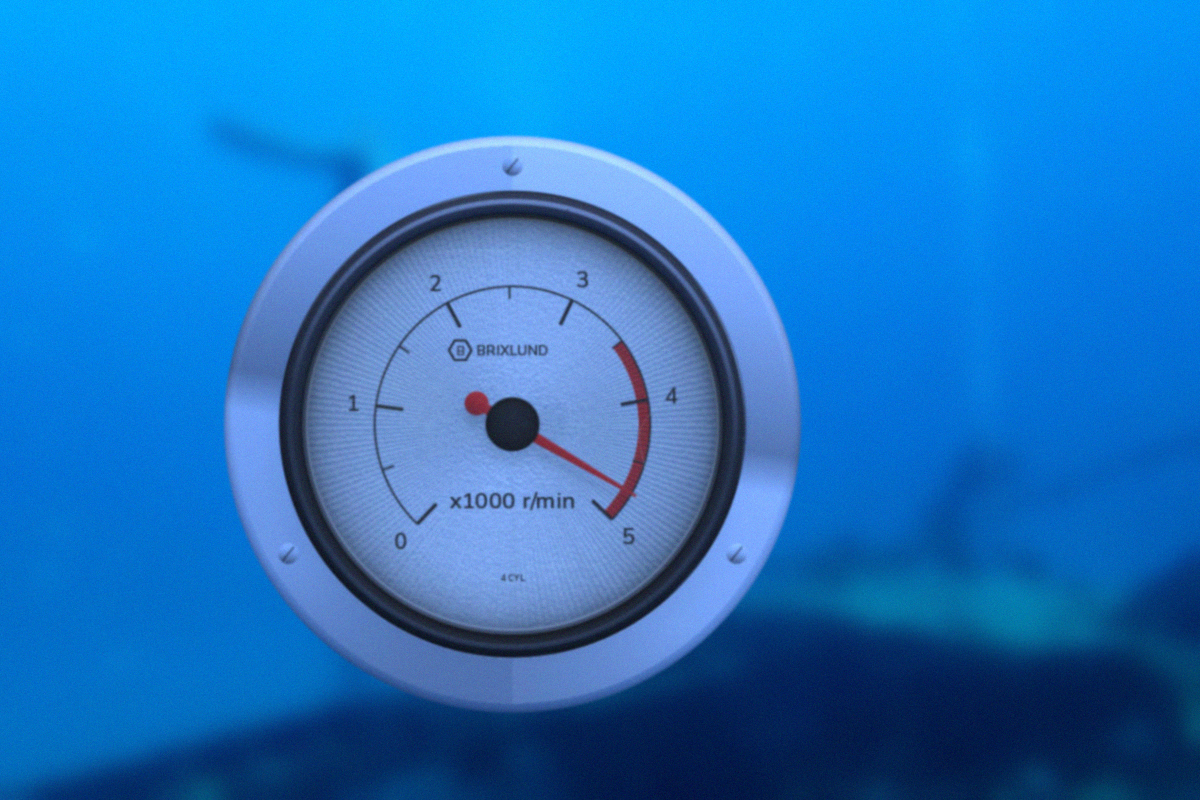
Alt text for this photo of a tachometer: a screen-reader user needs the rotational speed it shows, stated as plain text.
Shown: 4750 rpm
